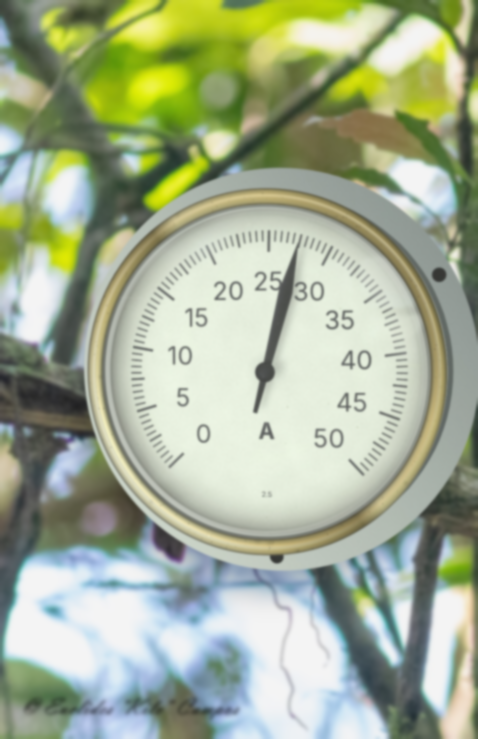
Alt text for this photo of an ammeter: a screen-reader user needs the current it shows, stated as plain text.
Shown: 27.5 A
